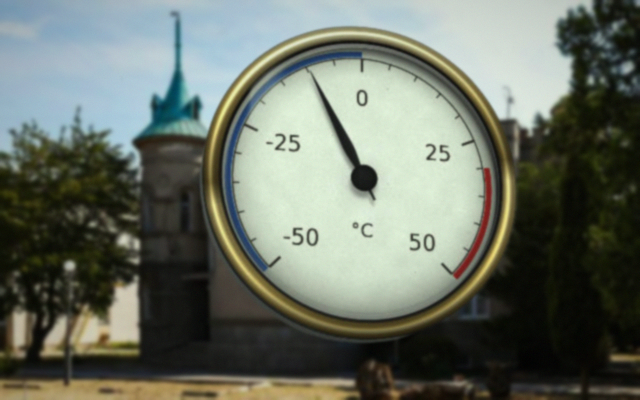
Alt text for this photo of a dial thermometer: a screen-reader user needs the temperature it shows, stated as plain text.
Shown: -10 °C
